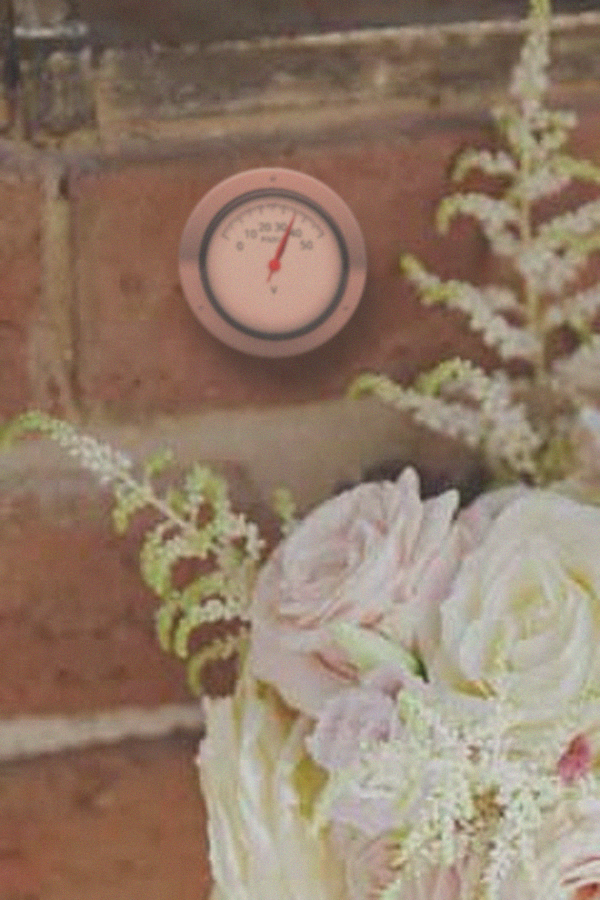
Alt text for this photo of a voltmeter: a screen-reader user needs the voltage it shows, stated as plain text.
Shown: 35 V
